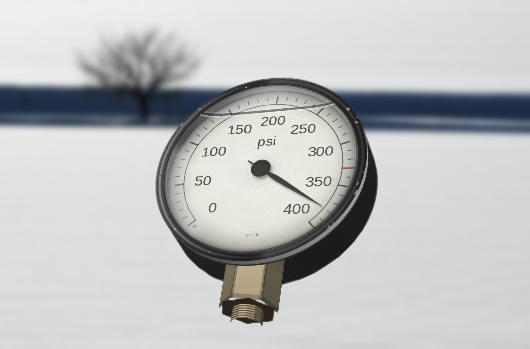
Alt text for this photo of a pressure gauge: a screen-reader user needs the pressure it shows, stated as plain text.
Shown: 380 psi
